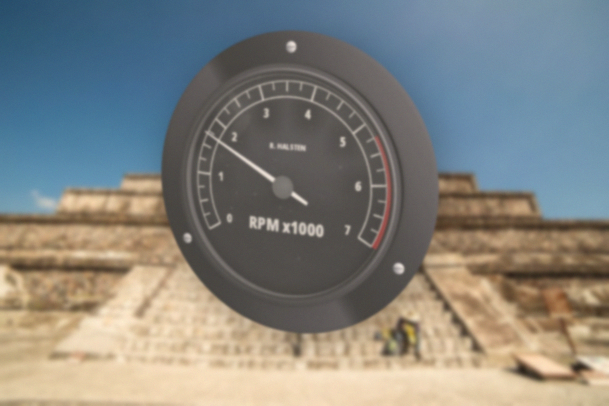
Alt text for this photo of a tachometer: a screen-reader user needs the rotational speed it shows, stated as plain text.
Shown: 1750 rpm
